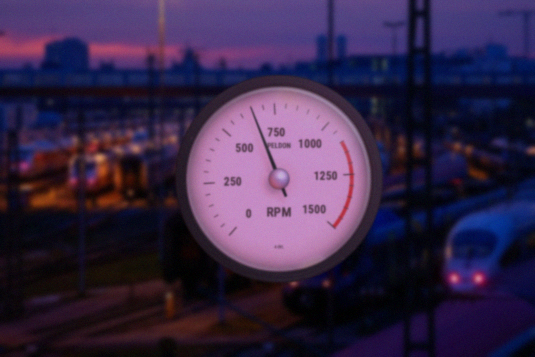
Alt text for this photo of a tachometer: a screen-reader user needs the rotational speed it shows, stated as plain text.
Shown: 650 rpm
